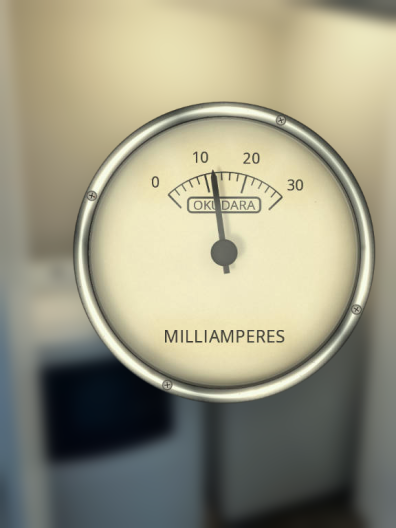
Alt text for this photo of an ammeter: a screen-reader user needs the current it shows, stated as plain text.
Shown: 12 mA
